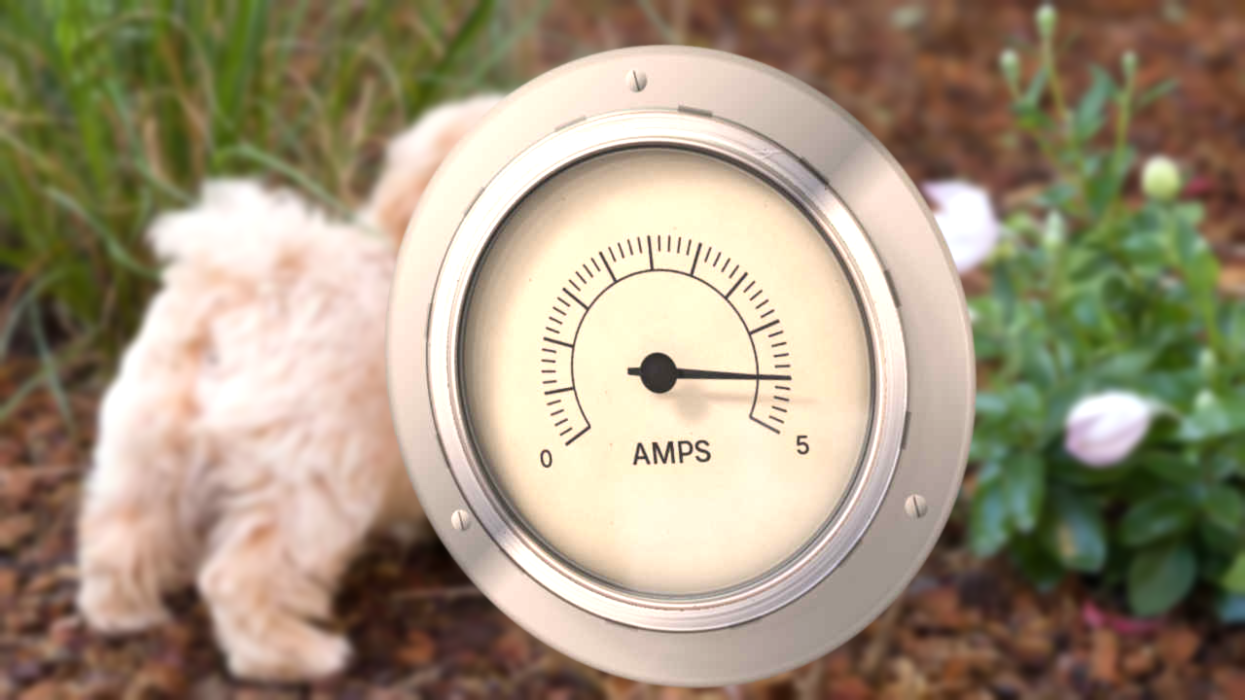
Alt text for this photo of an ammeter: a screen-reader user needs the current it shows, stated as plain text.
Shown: 4.5 A
